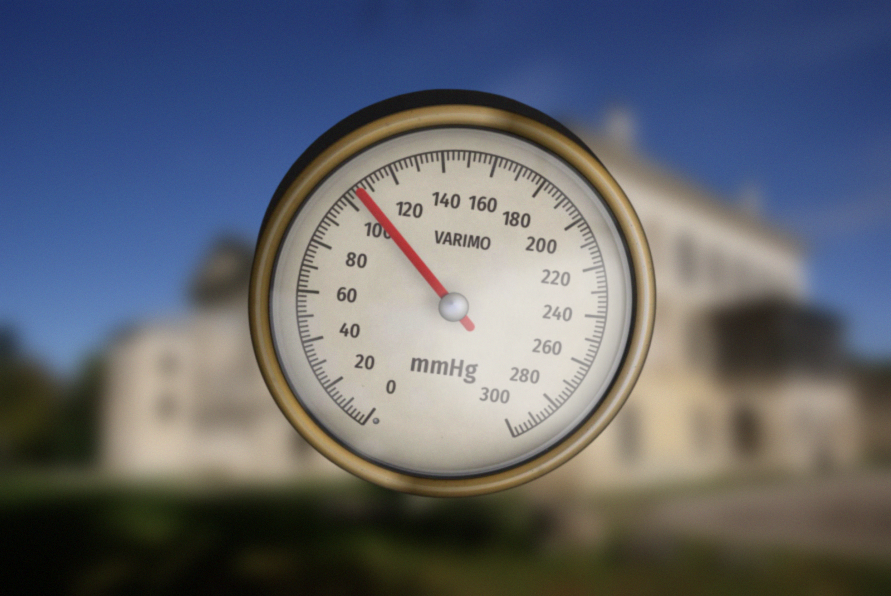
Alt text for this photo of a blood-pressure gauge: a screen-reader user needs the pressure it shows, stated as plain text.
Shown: 106 mmHg
